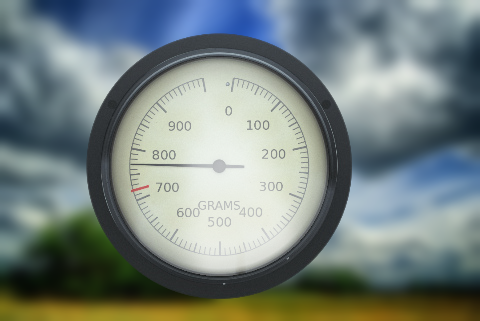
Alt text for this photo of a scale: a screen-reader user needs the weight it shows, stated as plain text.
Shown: 770 g
